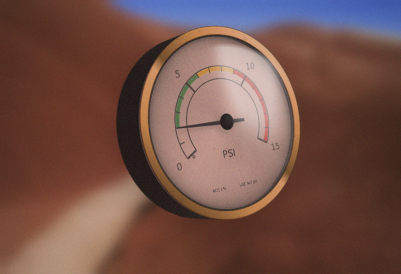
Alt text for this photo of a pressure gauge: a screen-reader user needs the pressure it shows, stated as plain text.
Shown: 2 psi
